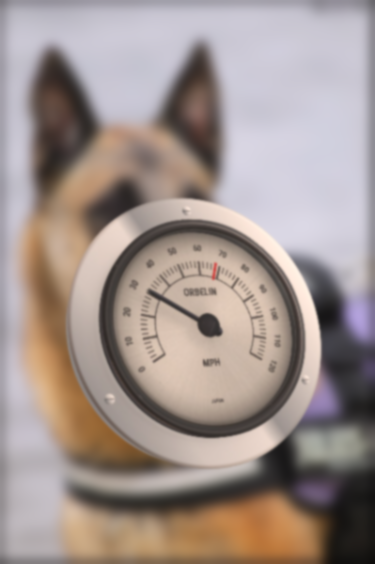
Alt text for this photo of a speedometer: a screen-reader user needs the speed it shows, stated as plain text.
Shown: 30 mph
